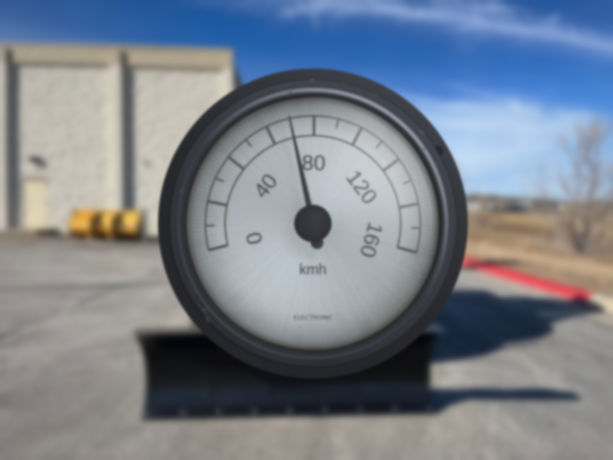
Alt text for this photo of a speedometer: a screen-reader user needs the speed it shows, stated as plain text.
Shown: 70 km/h
